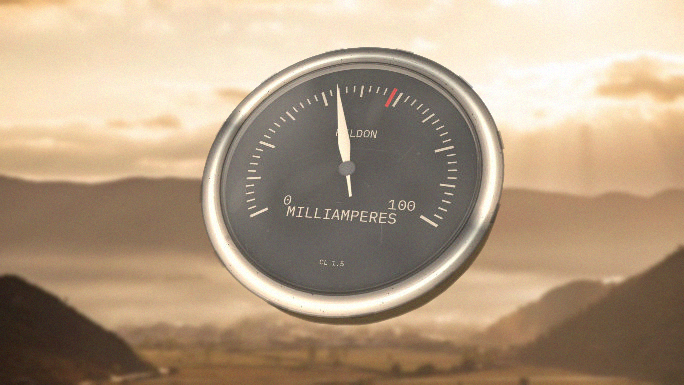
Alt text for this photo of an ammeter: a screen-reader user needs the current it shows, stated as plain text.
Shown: 44 mA
